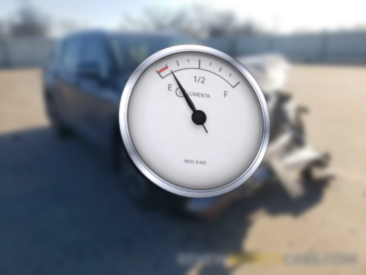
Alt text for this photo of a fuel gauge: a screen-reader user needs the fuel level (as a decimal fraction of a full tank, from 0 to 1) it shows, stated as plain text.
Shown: 0.125
